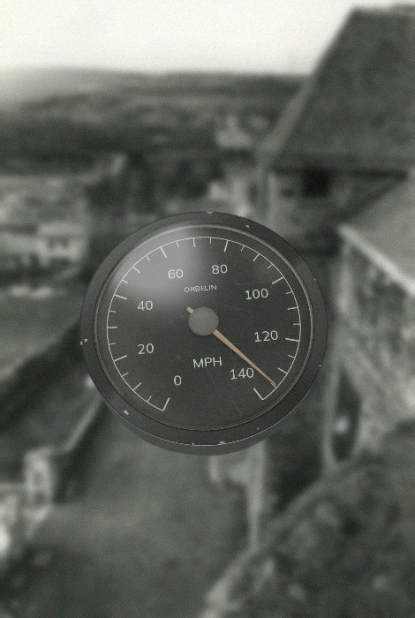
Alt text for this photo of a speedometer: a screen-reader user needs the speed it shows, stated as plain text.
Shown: 135 mph
